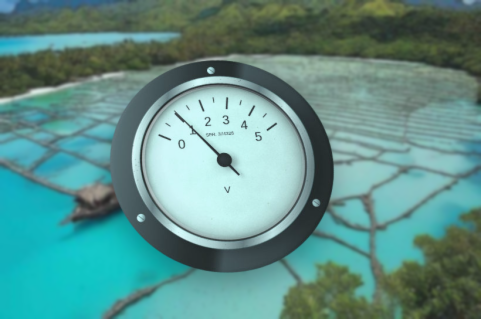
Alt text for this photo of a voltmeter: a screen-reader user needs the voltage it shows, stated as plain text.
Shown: 1 V
